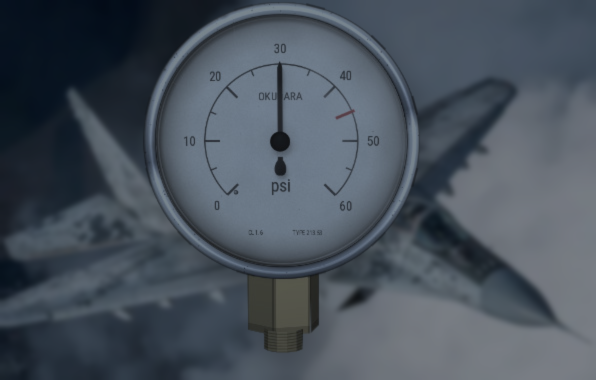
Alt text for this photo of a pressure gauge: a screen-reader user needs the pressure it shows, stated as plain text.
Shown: 30 psi
